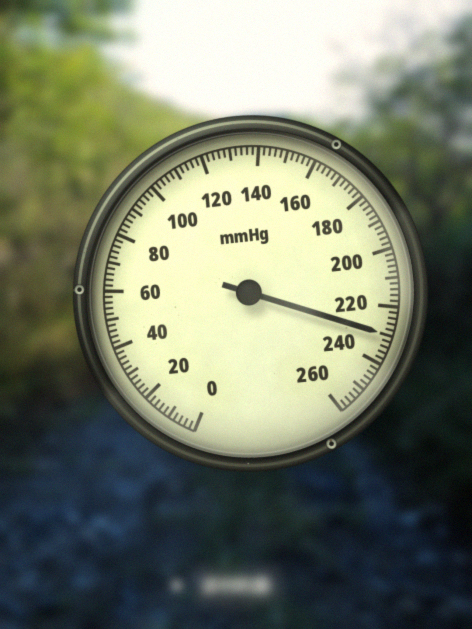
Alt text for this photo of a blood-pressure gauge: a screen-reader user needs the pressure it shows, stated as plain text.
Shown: 230 mmHg
